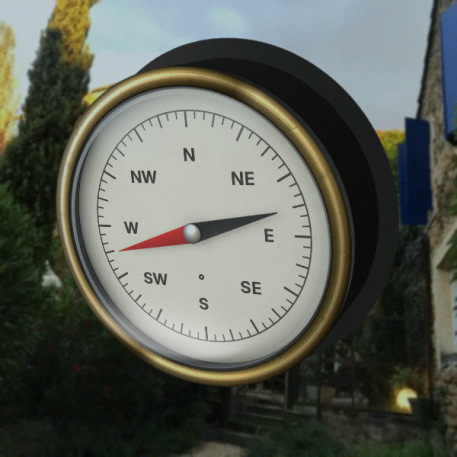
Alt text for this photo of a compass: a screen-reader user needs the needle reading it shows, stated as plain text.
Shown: 255 °
